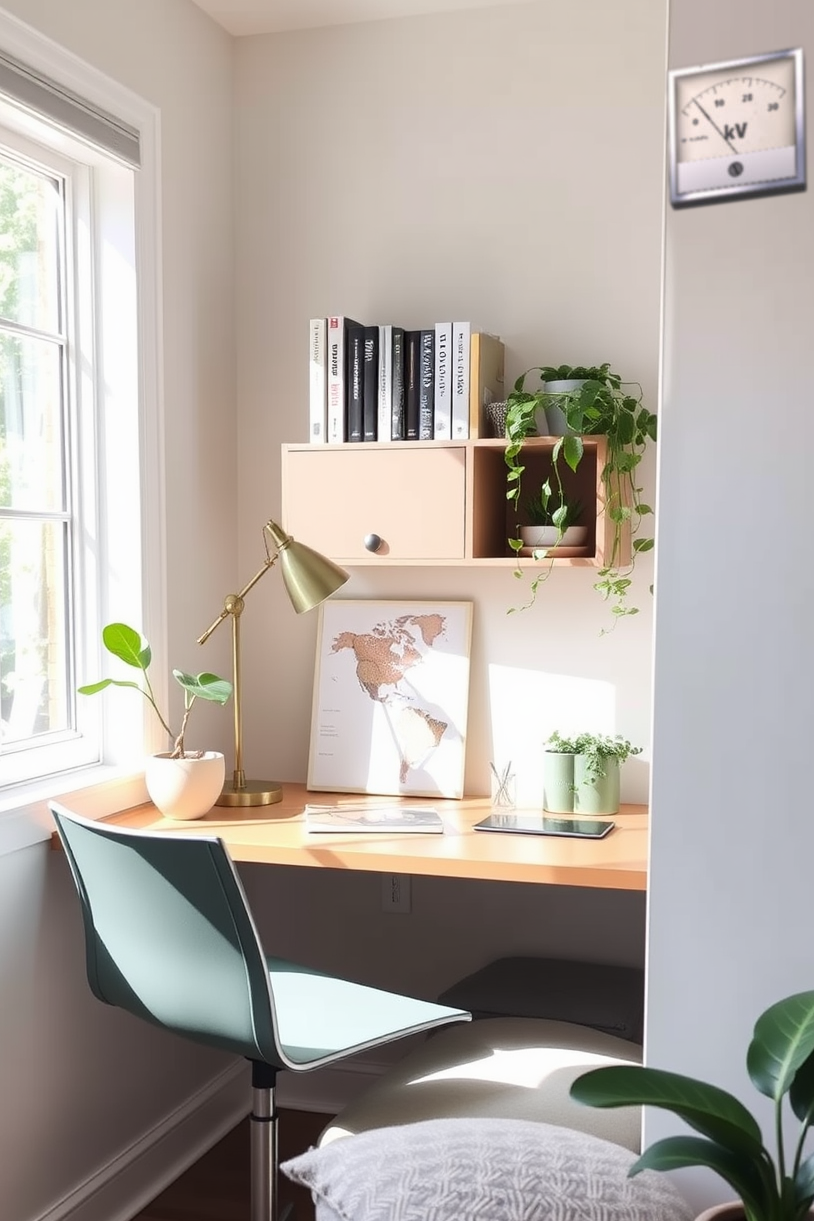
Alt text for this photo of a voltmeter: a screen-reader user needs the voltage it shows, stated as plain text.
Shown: 4 kV
